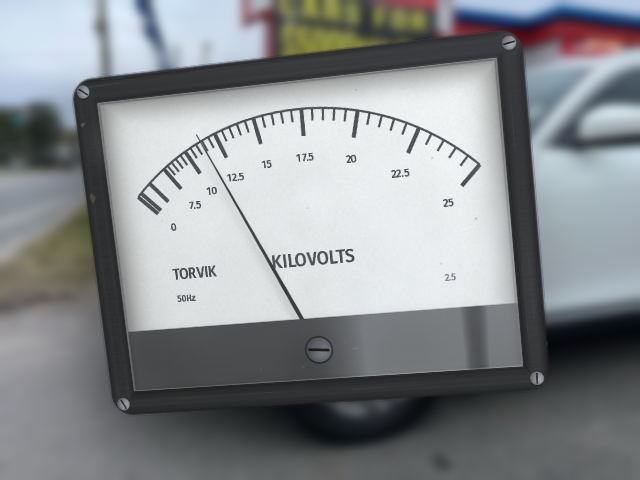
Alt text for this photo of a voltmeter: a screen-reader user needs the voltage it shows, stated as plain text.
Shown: 11.5 kV
